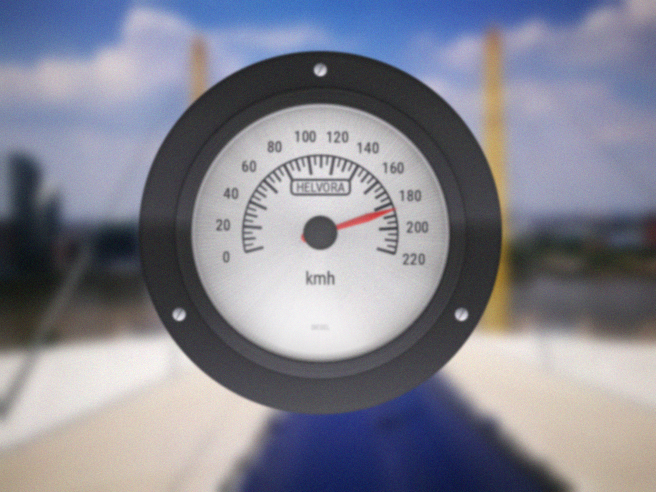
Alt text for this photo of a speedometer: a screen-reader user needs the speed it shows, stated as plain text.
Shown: 185 km/h
